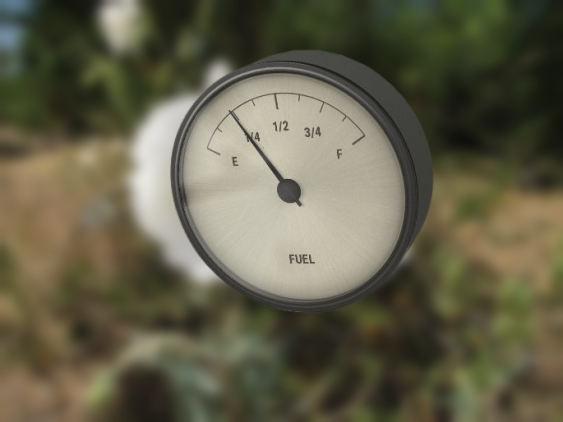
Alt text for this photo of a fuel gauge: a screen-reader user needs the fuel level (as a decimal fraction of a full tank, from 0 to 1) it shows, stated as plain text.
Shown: 0.25
